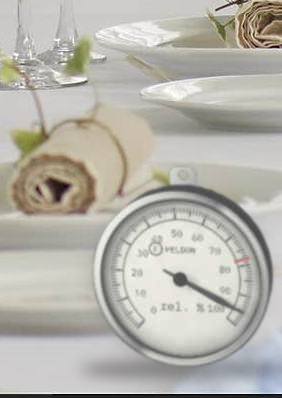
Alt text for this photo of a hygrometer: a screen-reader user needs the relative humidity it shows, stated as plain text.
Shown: 95 %
